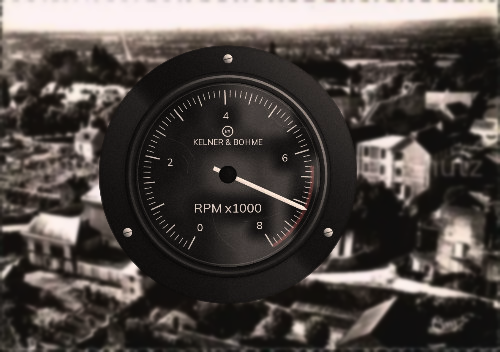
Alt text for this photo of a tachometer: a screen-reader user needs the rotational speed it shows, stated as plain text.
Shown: 7100 rpm
